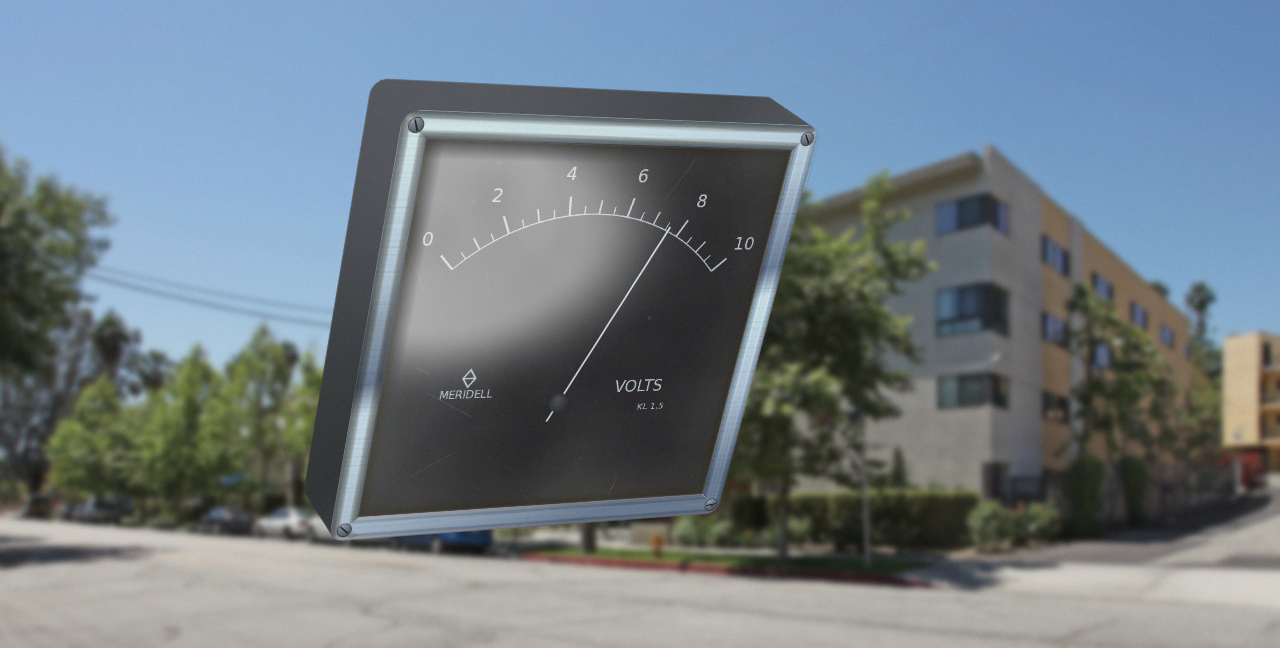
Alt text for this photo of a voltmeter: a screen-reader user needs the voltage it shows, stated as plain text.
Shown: 7.5 V
